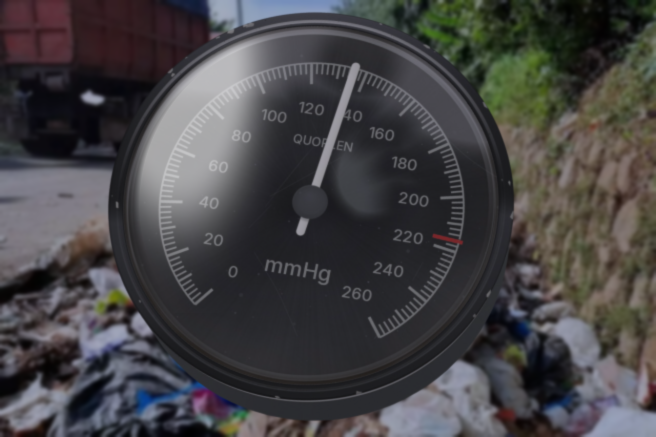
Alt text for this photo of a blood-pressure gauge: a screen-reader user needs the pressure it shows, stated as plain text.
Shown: 136 mmHg
